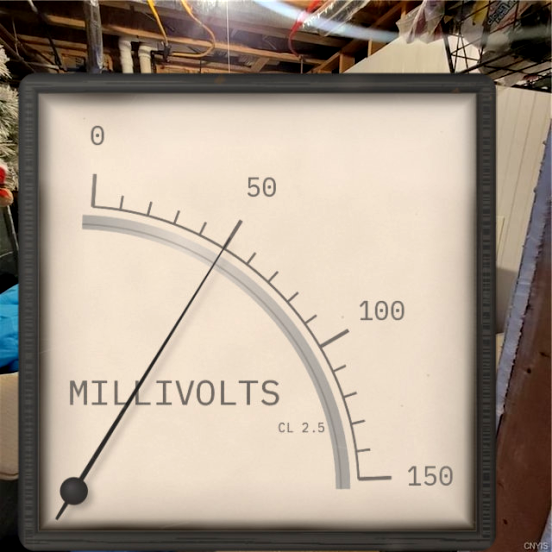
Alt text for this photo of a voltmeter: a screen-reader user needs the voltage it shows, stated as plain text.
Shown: 50 mV
